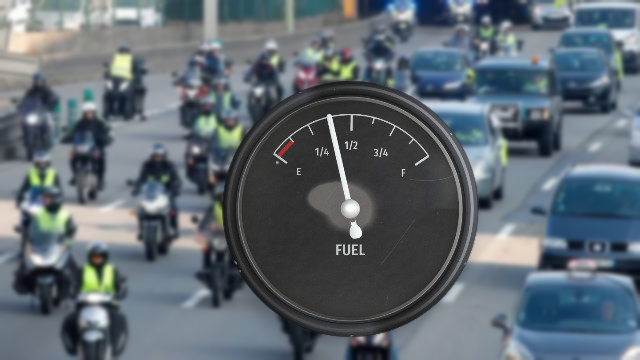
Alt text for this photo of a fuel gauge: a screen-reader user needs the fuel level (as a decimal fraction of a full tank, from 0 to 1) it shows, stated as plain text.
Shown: 0.375
